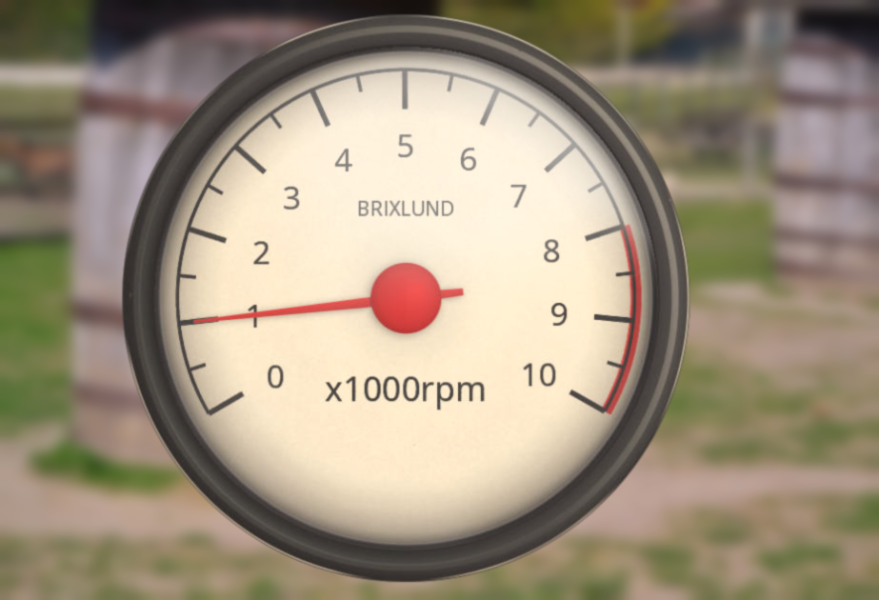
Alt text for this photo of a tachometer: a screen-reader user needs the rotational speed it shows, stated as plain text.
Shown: 1000 rpm
